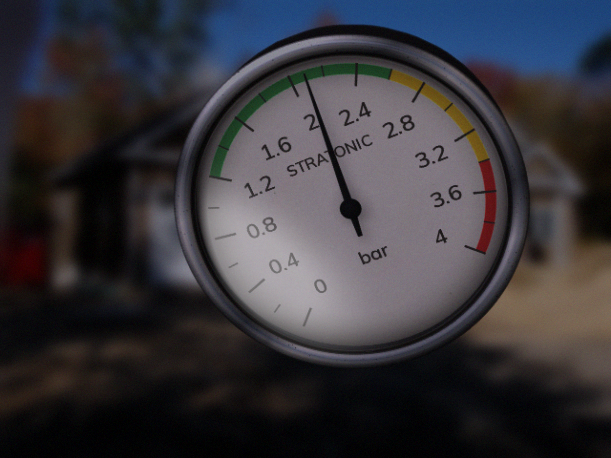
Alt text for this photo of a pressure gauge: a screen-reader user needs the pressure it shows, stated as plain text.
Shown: 2.1 bar
